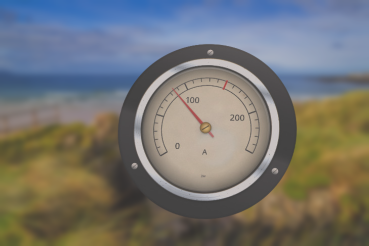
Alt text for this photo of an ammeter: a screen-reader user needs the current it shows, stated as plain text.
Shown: 85 A
